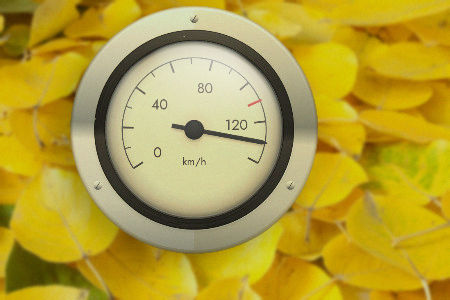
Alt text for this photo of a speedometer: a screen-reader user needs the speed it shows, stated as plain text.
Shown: 130 km/h
